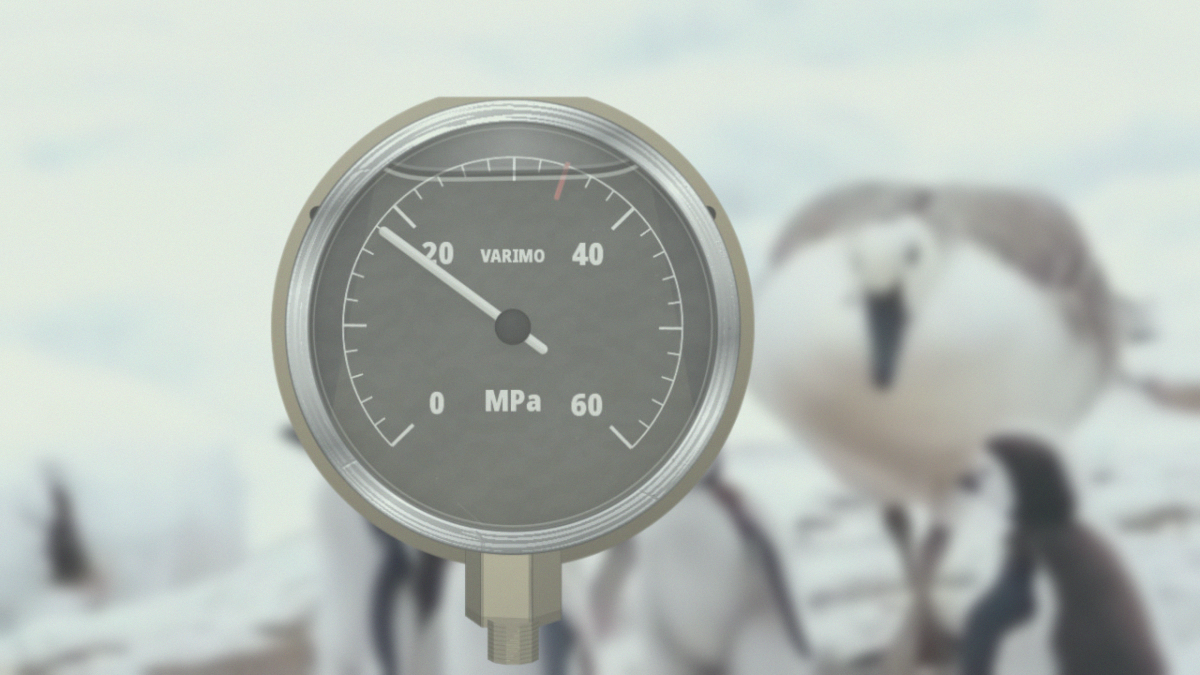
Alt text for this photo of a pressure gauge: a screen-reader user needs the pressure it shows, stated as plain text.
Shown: 18 MPa
